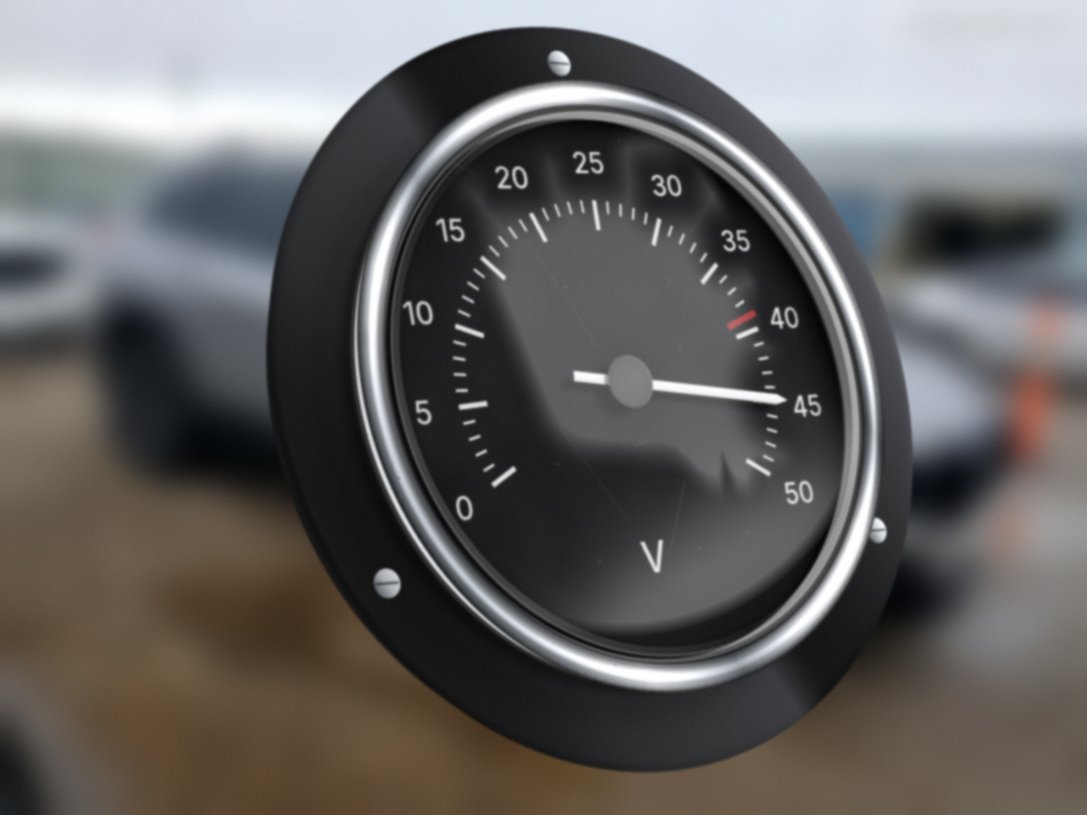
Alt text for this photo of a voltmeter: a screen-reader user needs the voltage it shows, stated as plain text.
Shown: 45 V
